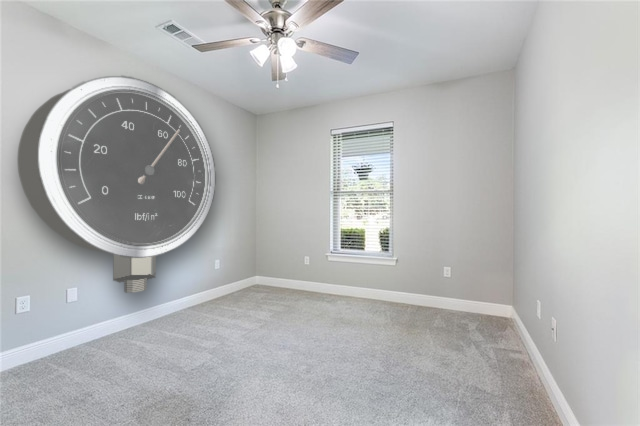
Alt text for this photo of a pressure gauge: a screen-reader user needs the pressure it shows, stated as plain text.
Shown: 65 psi
